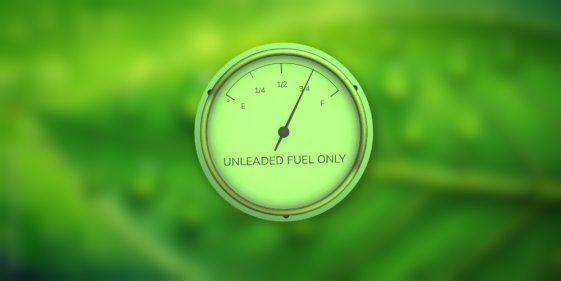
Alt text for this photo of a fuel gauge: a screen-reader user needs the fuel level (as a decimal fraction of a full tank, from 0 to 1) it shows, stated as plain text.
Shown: 0.75
